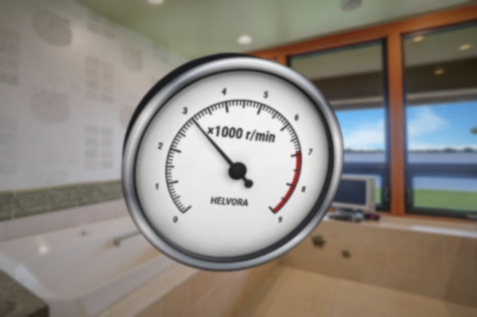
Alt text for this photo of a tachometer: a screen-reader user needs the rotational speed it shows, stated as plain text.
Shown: 3000 rpm
